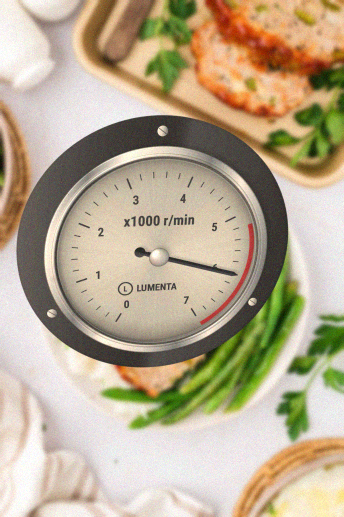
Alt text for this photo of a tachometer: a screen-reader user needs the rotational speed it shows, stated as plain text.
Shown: 6000 rpm
